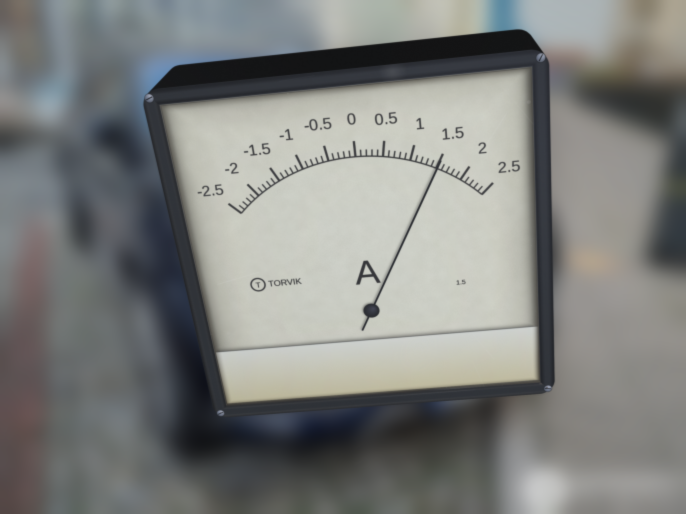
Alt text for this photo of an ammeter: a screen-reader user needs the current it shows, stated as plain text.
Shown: 1.5 A
